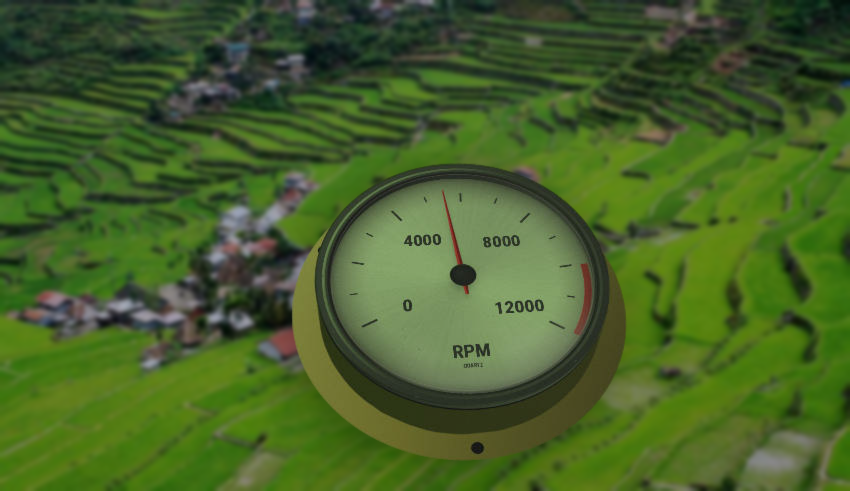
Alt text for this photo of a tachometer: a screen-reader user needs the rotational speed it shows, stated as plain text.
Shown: 5500 rpm
